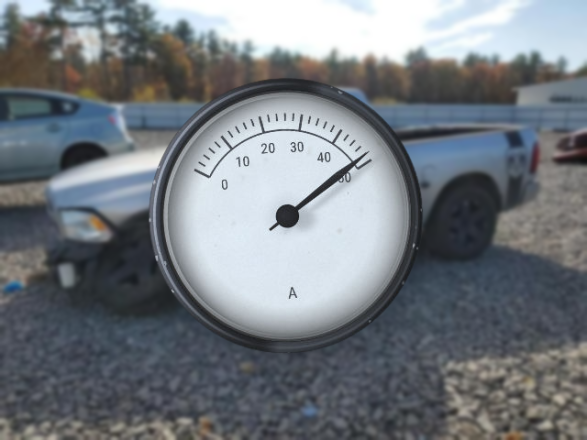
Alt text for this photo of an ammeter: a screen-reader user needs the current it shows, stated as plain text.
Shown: 48 A
